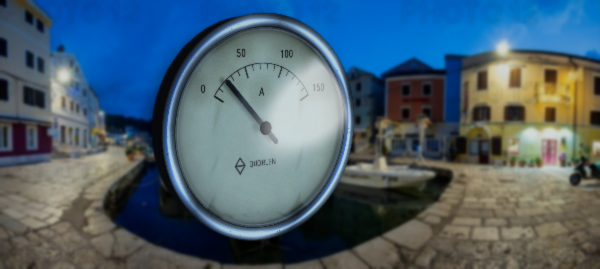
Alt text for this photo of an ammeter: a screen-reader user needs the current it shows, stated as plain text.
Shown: 20 A
